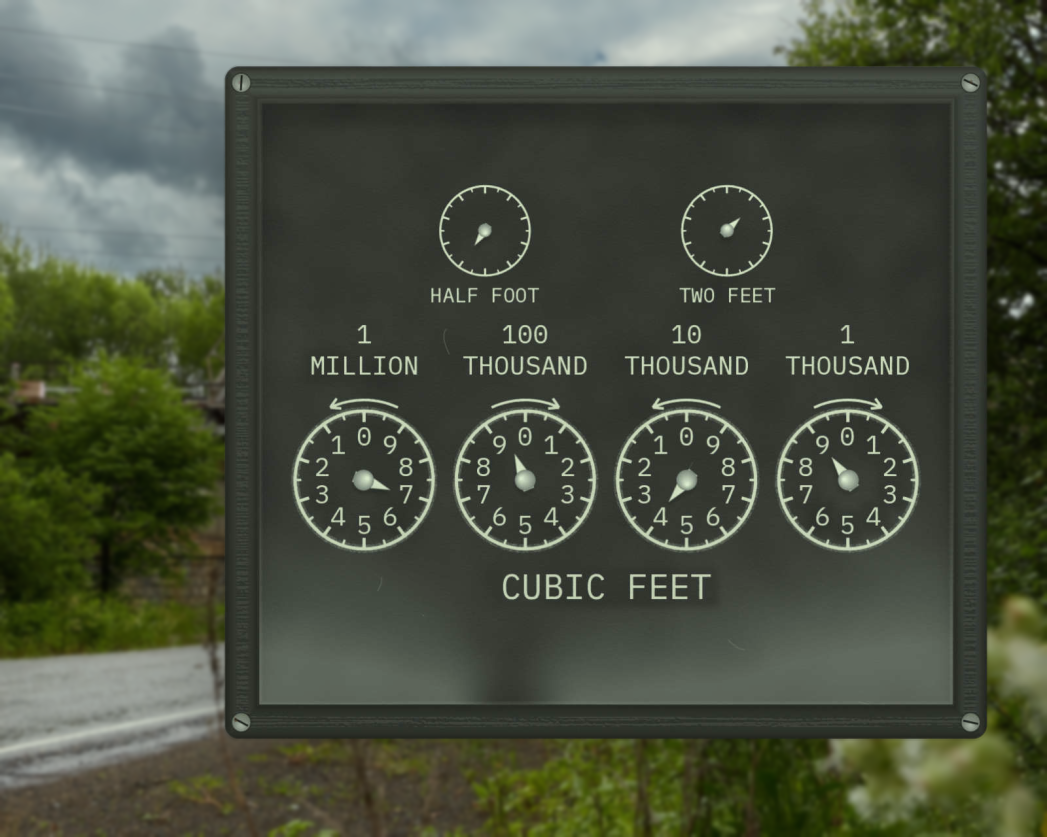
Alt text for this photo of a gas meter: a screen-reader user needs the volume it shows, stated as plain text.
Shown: 693900 ft³
